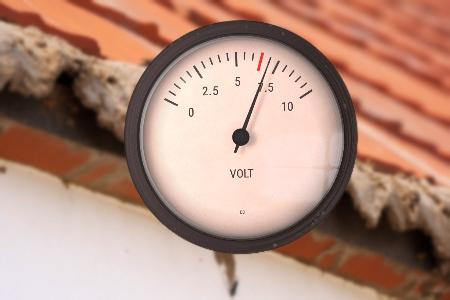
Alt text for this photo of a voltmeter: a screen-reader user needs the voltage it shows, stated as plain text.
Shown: 7 V
